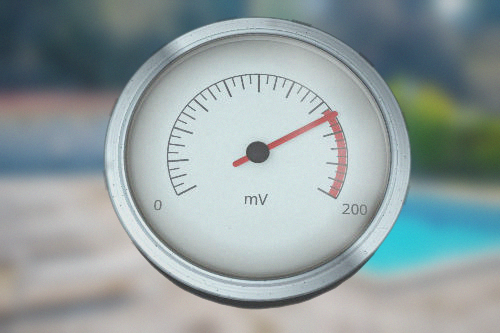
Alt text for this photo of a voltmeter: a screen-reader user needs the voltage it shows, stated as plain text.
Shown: 150 mV
